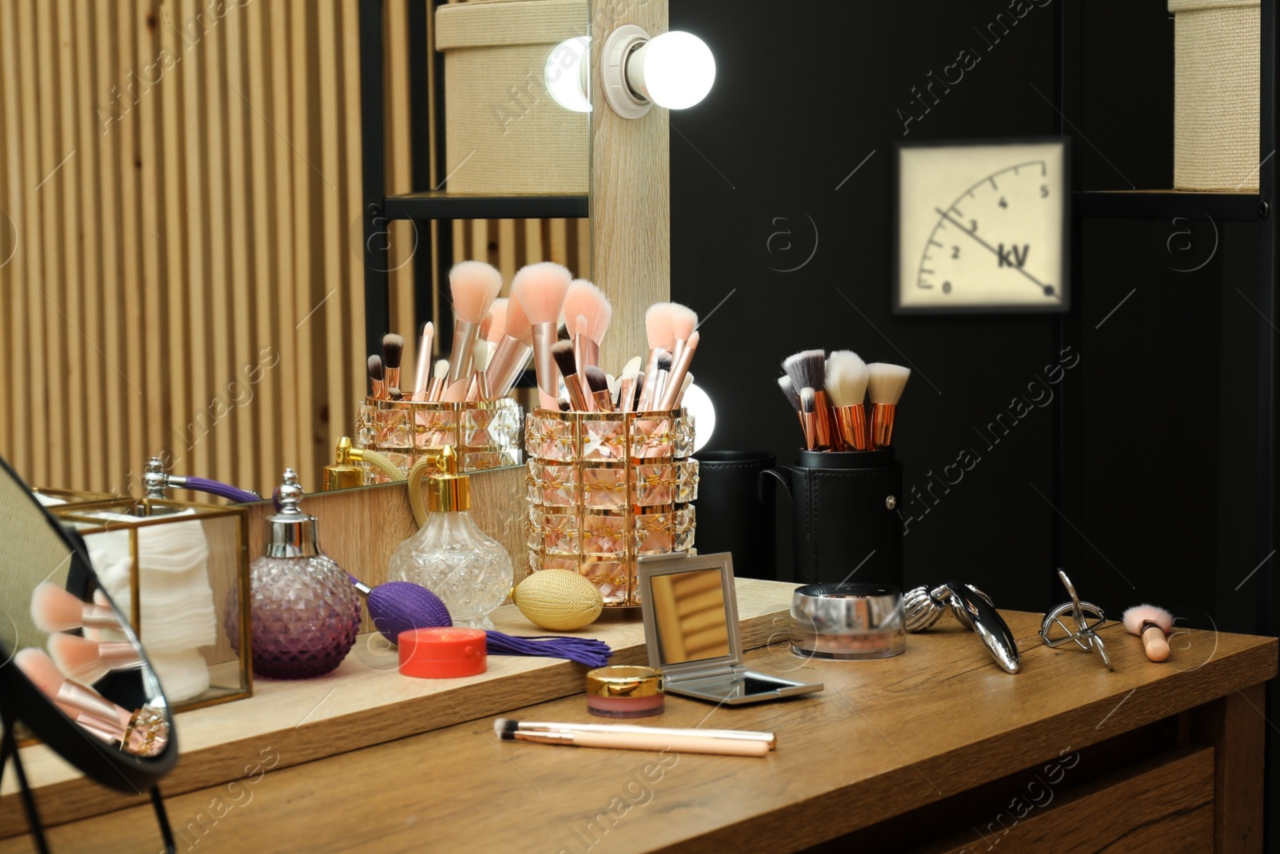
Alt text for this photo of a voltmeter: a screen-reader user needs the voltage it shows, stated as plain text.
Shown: 2.75 kV
